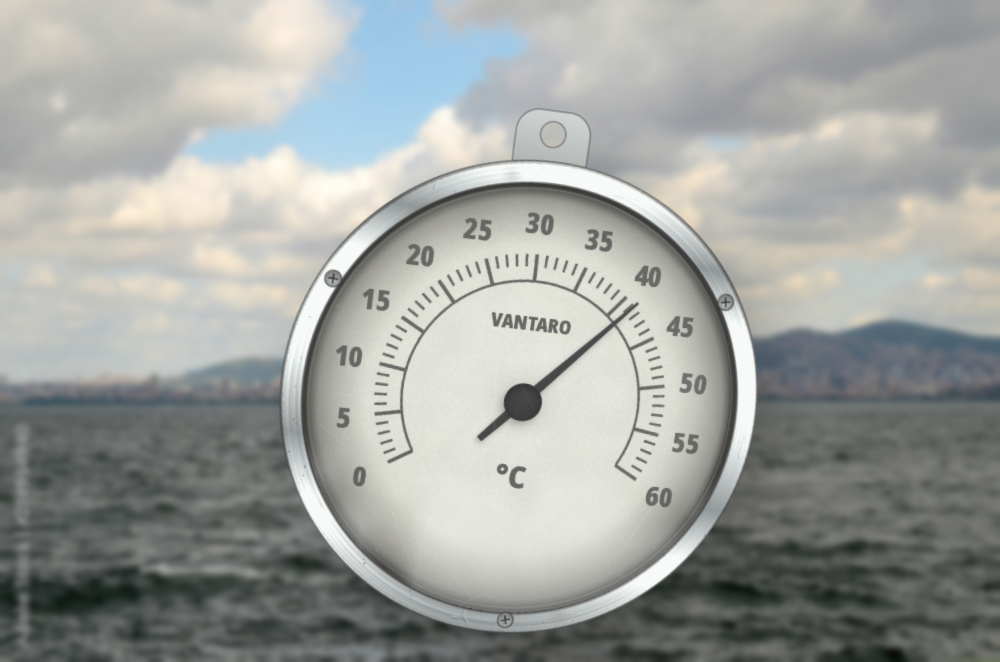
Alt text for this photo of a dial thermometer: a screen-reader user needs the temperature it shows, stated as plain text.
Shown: 41 °C
